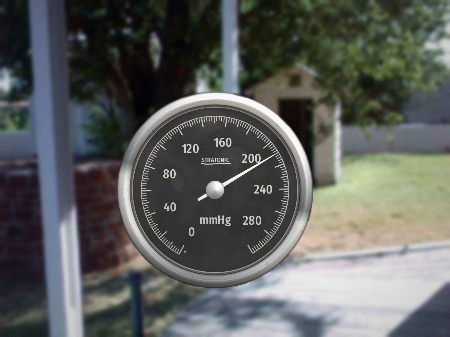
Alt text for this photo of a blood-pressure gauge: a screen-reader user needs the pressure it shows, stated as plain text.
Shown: 210 mmHg
